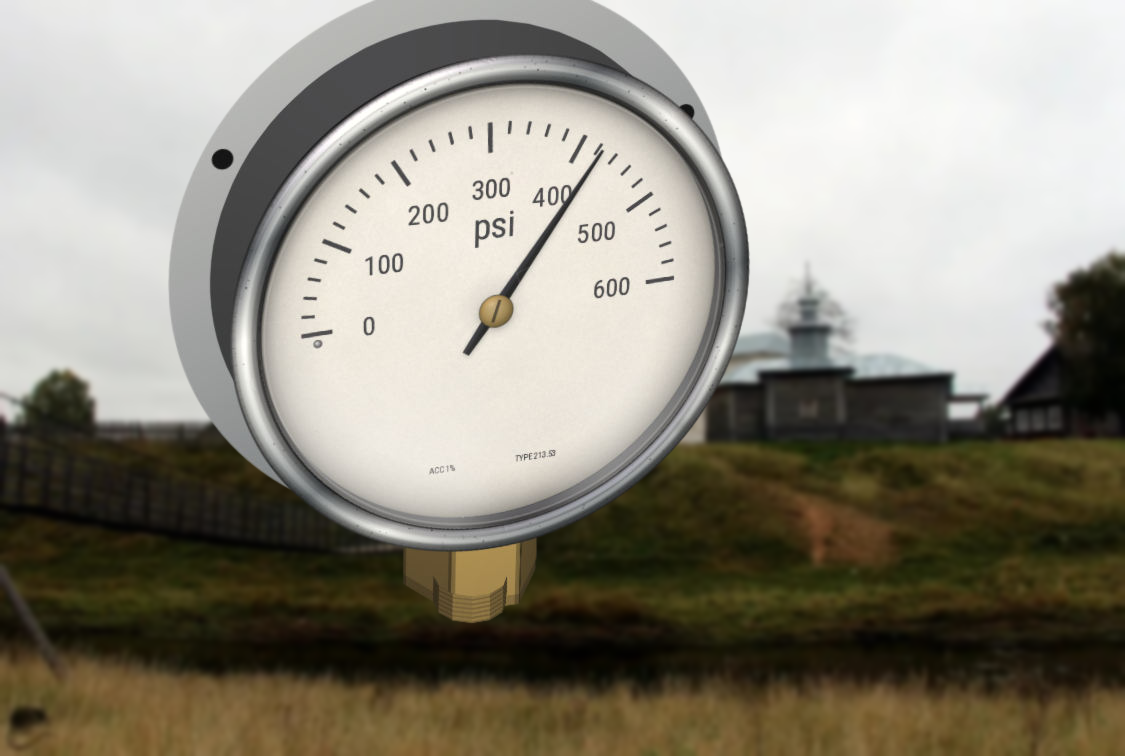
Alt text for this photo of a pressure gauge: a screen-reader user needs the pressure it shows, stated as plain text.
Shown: 420 psi
